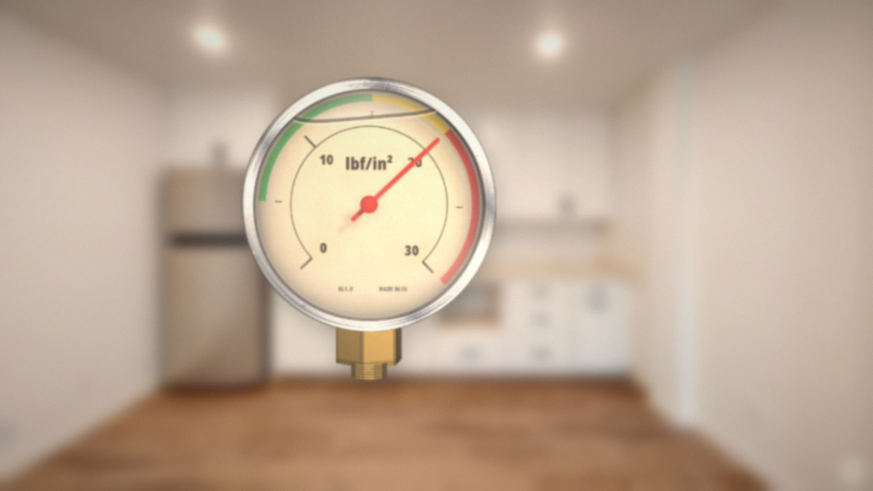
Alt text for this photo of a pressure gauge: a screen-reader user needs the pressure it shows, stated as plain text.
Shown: 20 psi
